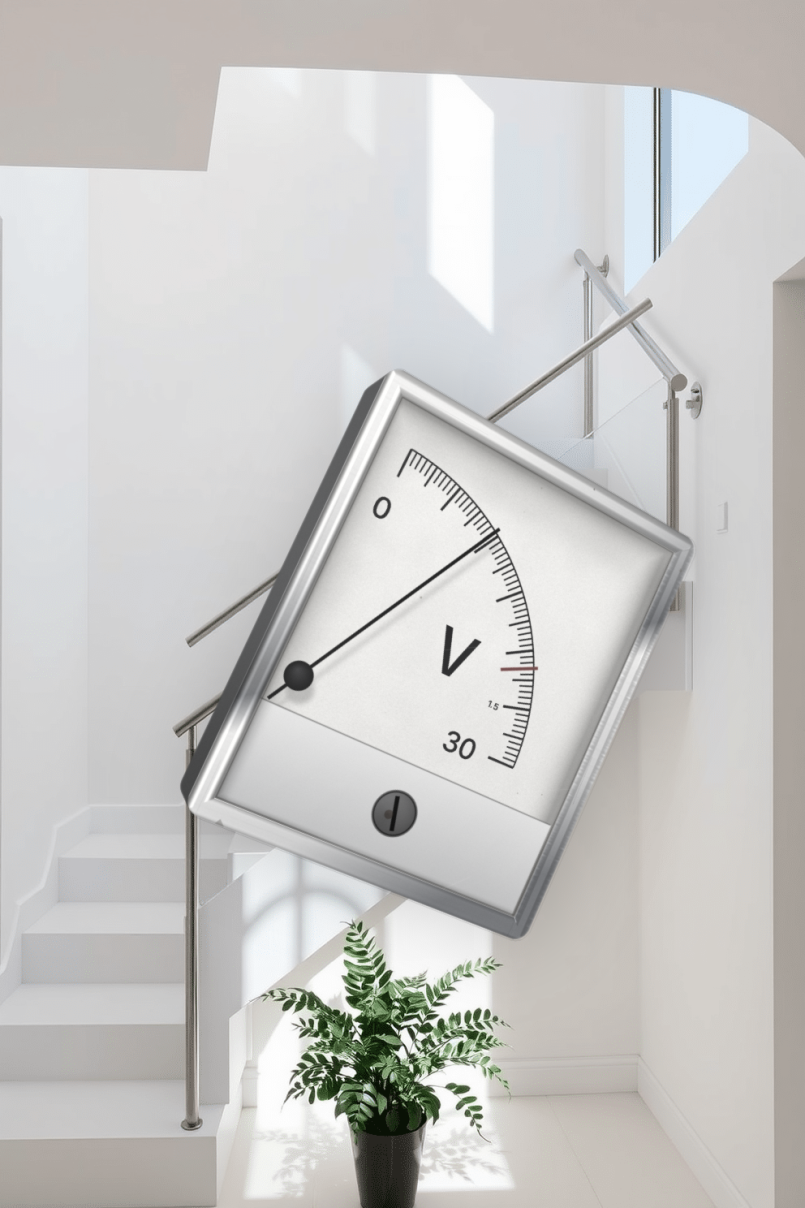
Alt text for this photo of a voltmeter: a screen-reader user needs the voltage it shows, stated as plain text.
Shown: 9.5 V
